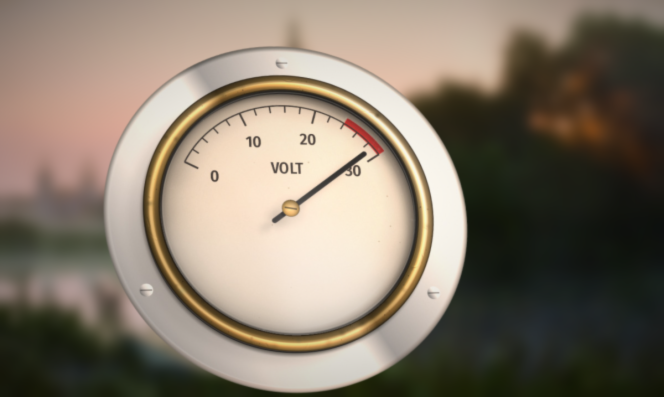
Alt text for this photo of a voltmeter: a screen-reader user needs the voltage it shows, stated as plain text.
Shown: 29 V
